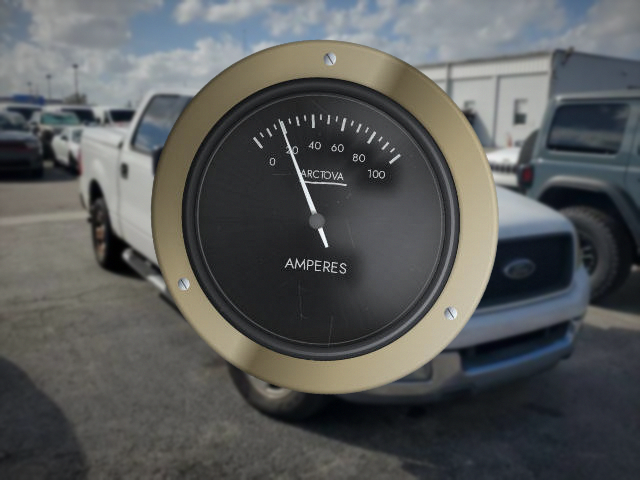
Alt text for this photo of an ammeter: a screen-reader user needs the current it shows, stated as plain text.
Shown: 20 A
